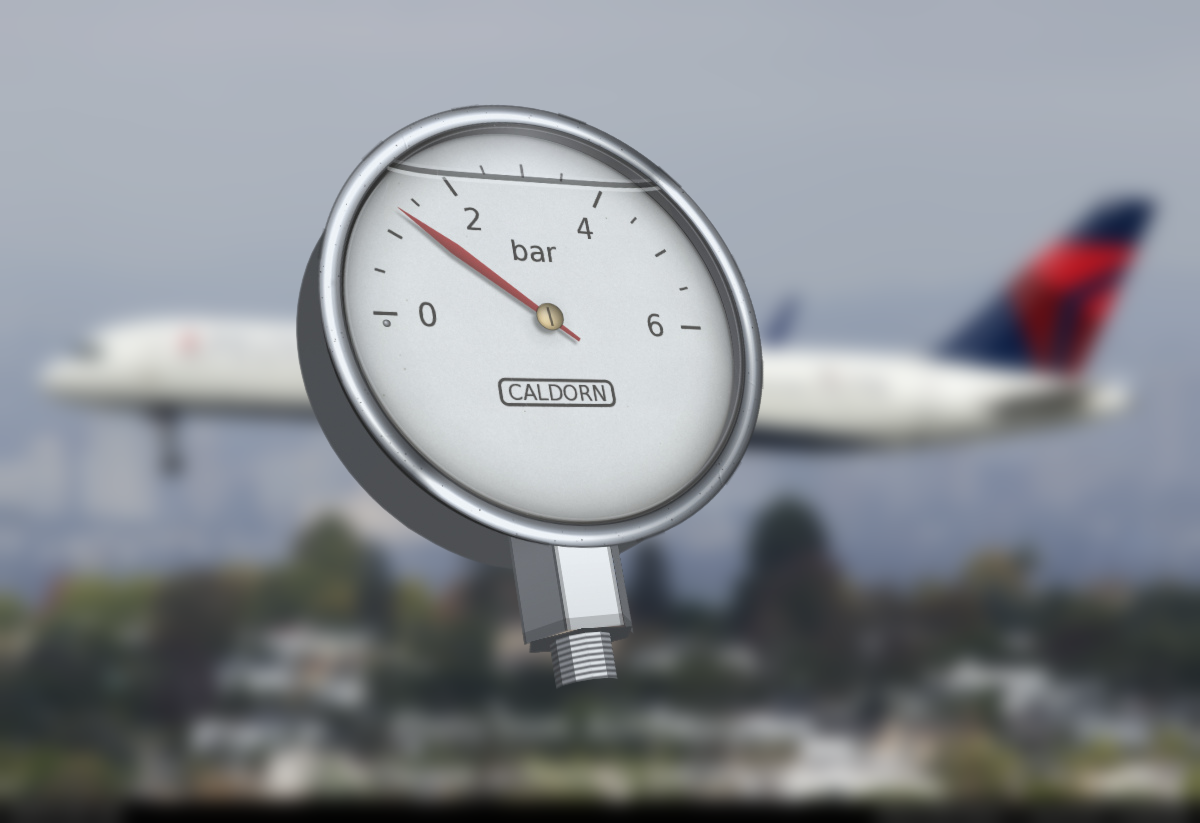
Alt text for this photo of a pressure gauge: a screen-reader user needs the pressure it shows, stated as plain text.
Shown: 1.25 bar
